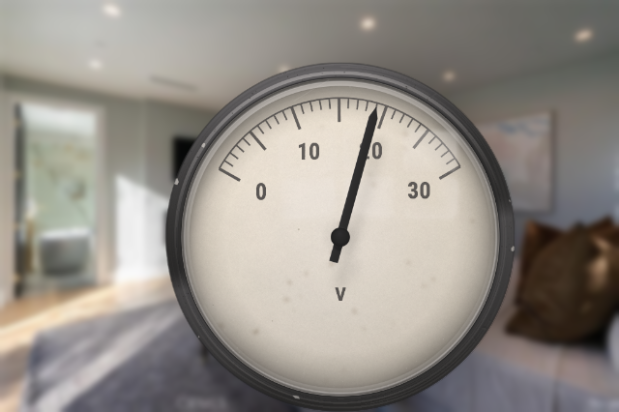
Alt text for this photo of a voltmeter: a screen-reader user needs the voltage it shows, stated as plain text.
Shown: 19 V
